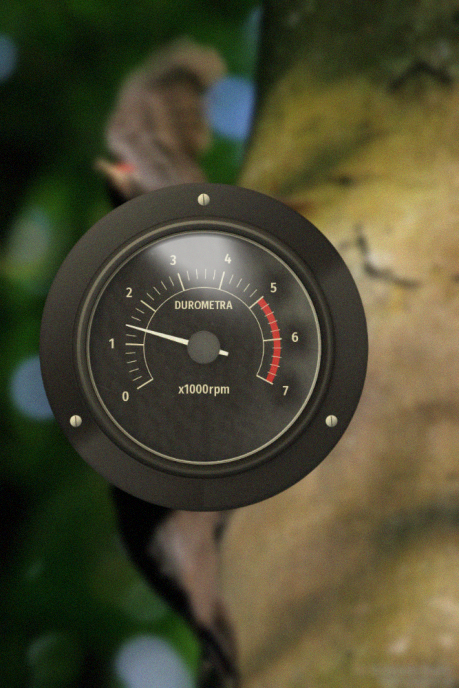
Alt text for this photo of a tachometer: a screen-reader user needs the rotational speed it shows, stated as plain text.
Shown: 1400 rpm
